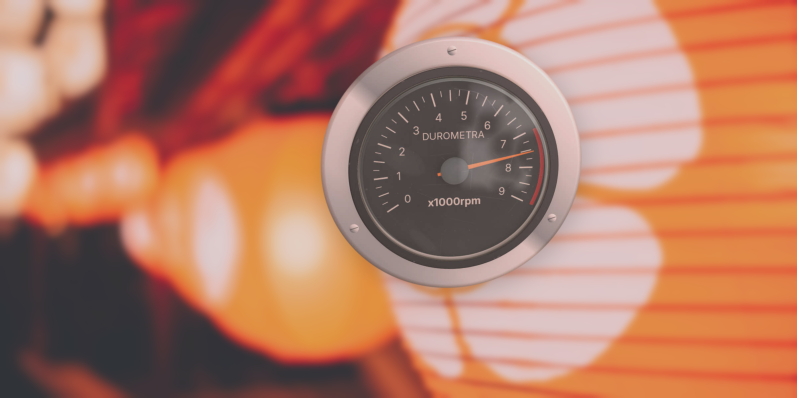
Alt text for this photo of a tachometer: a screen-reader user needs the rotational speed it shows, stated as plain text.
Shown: 7500 rpm
